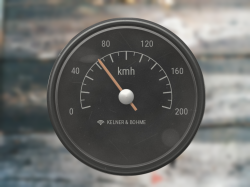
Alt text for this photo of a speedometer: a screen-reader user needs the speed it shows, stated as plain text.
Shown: 65 km/h
